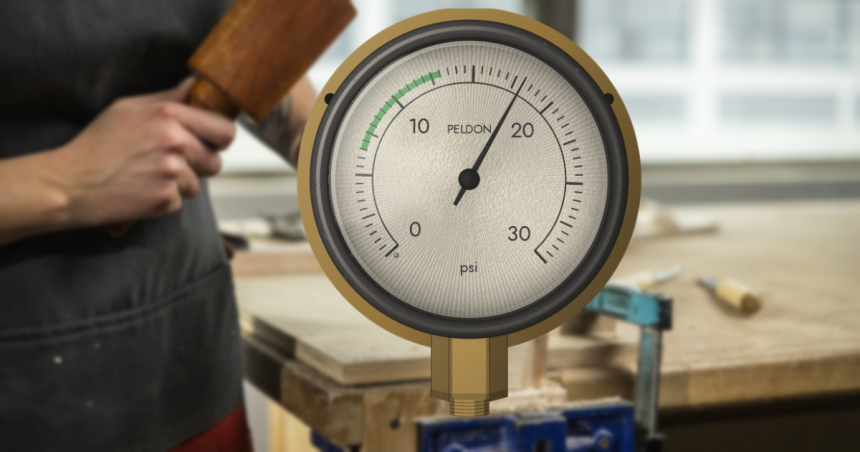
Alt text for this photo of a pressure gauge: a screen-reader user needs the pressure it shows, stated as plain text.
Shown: 18 psi
